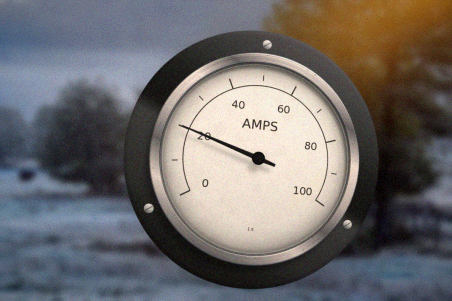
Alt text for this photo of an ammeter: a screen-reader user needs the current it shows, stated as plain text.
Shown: 20 A
